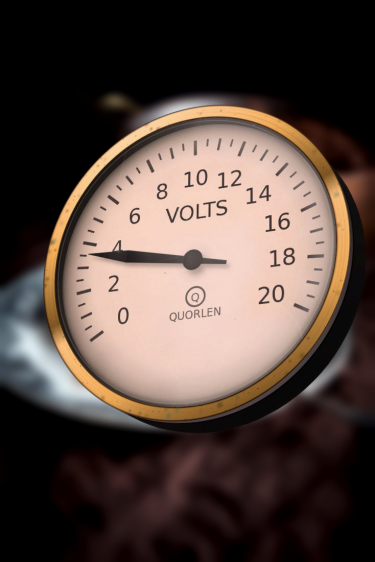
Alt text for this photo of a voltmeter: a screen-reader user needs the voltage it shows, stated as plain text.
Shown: 3.5 V
